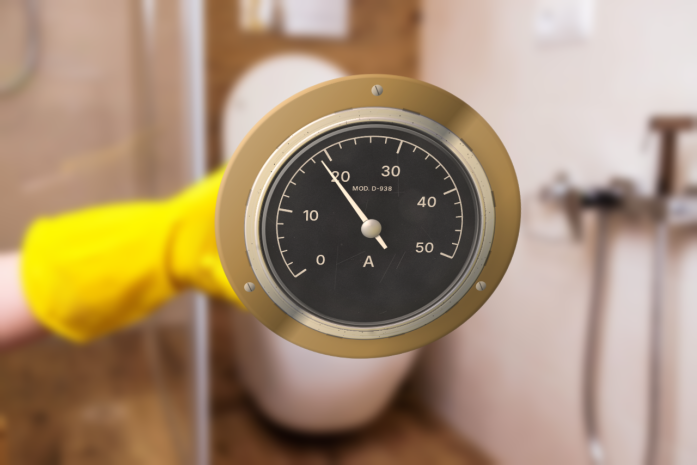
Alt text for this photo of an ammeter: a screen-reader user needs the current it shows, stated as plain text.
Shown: 19 A
